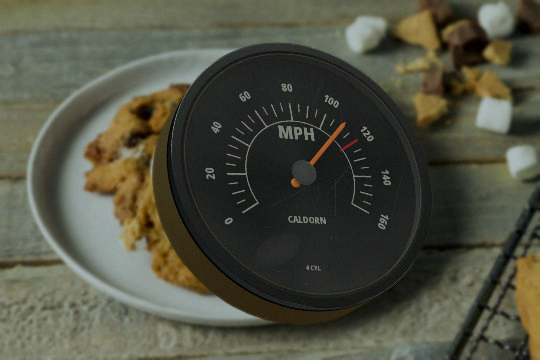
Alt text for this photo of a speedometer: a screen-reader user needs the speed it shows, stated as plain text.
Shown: 110 mph
